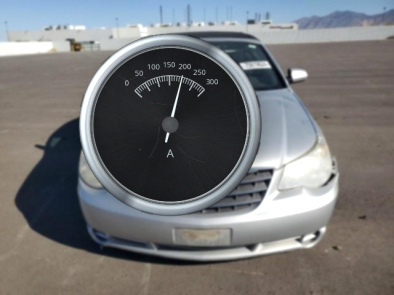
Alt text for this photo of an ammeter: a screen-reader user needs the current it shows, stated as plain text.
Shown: 200 A
